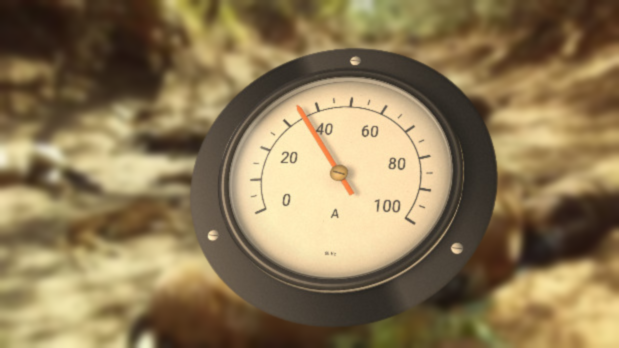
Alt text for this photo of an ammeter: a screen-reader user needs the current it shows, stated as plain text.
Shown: 35 A
